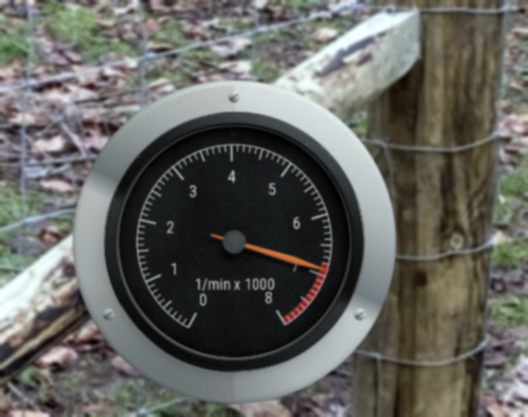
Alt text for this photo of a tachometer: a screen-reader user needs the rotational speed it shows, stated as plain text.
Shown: 6900 rpm
